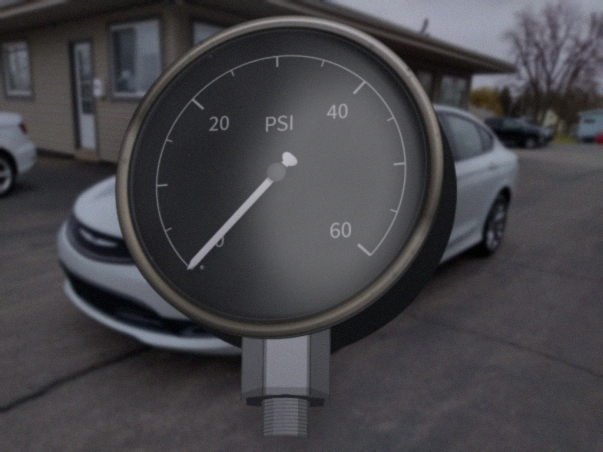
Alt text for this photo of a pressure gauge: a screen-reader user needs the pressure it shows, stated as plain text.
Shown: 0 psi
